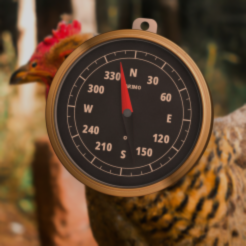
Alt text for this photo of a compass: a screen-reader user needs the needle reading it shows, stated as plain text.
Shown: 345 °
